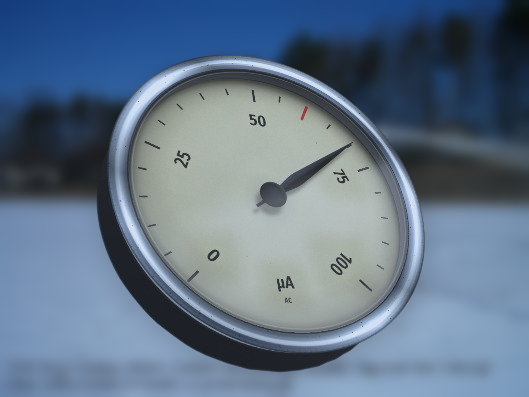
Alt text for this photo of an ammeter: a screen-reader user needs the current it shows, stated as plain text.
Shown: 70 µA
